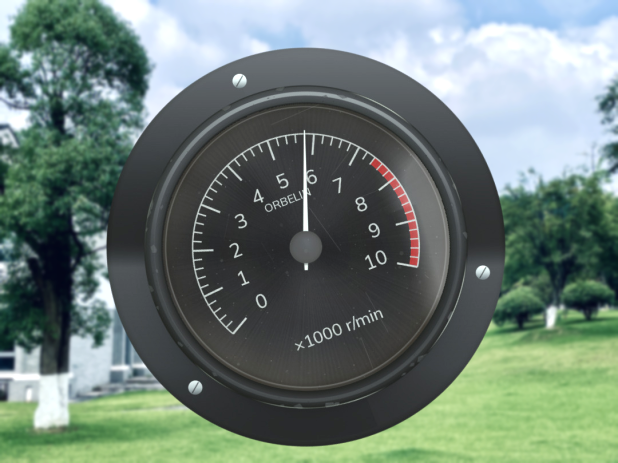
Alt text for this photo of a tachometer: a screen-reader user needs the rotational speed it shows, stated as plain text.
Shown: 5800 rpm
